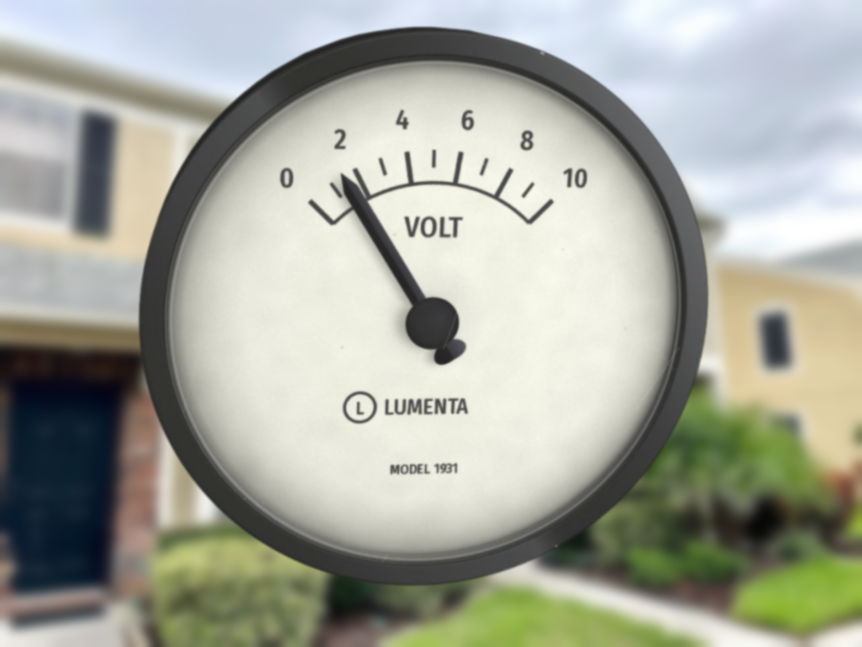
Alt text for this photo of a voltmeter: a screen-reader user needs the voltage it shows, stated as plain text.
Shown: 1.5 V
